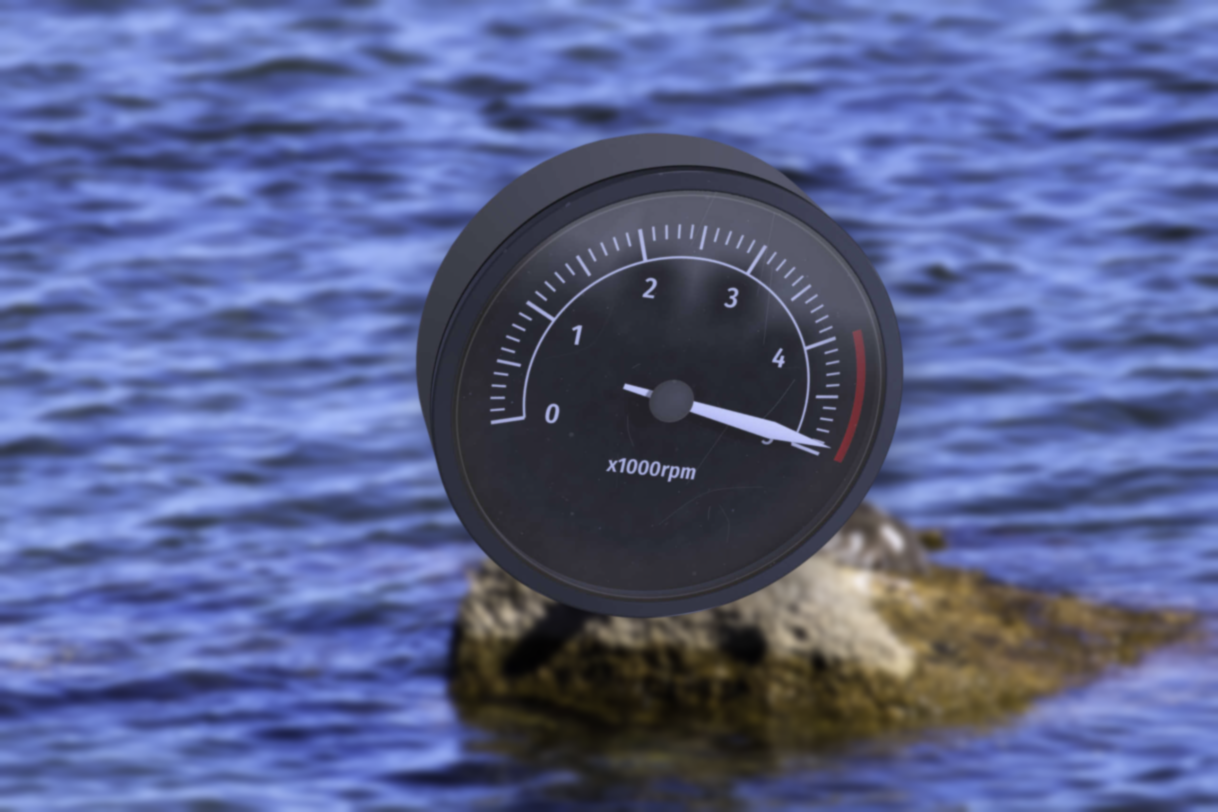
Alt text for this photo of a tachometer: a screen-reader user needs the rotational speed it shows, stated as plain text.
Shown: 4900 rpm
